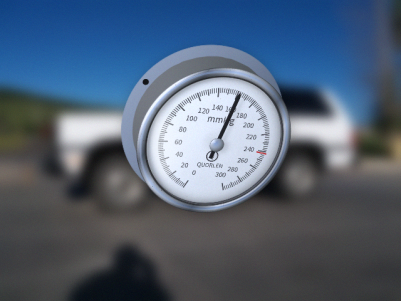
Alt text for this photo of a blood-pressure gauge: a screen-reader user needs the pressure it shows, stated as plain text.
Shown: 160 mmHg
